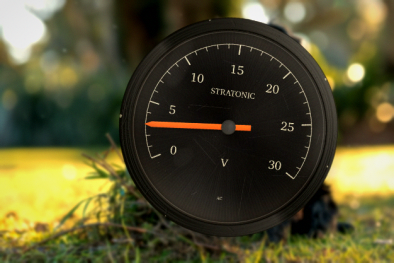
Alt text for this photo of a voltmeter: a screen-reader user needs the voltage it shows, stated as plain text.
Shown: 3 V
